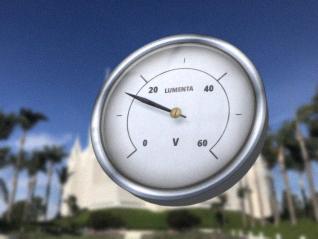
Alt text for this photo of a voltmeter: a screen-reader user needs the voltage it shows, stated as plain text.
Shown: 15 V
